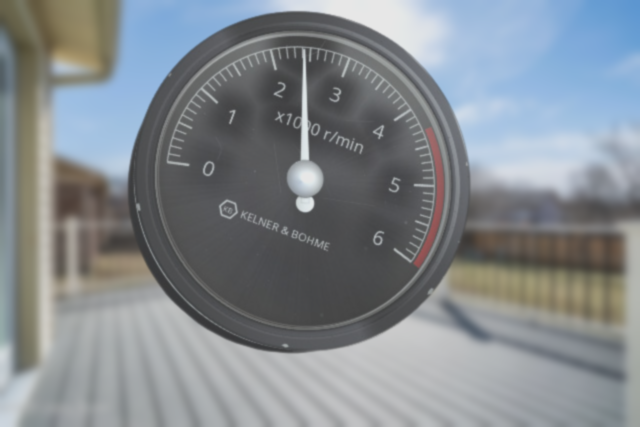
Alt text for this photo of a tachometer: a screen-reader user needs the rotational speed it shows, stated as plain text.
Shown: 2400 rpm
